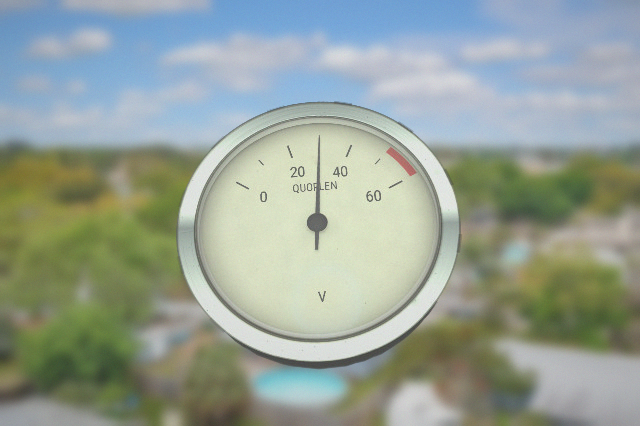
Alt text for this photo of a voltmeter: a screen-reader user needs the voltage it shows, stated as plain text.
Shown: 30 V
